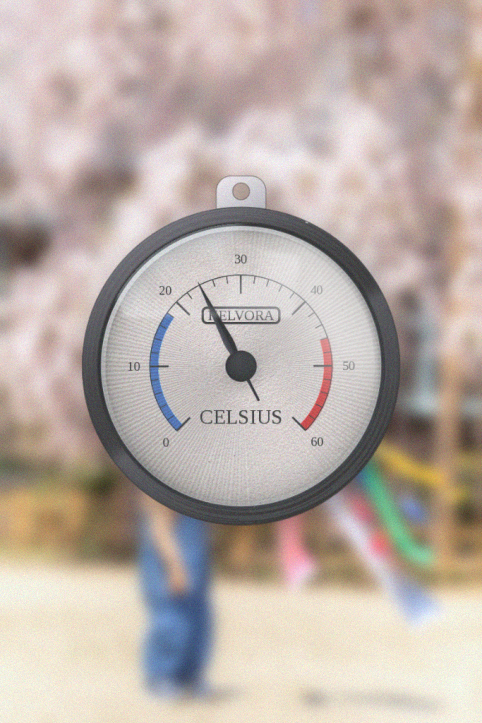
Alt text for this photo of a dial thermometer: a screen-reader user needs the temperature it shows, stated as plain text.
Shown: 24 °C
